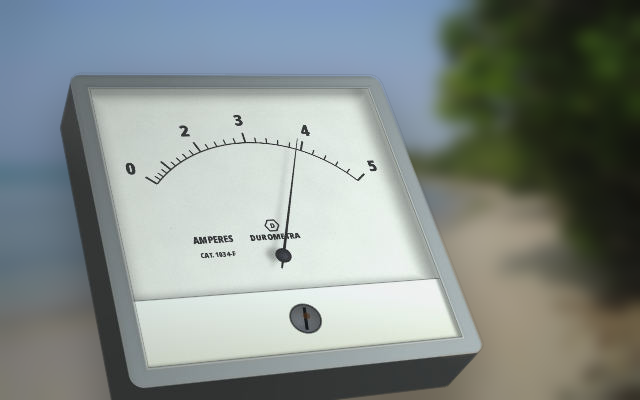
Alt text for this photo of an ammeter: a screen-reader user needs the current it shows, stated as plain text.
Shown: 3.9 A
